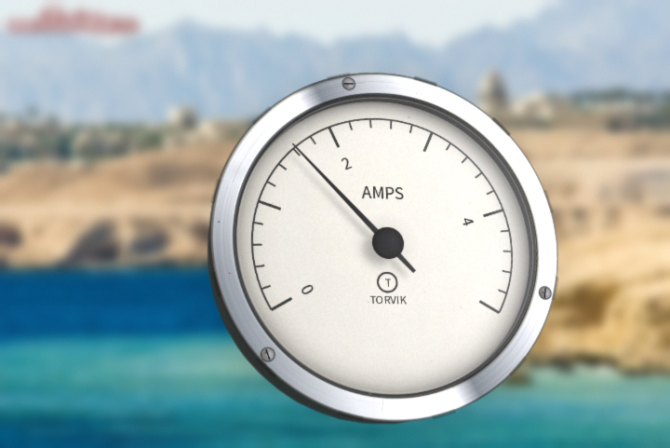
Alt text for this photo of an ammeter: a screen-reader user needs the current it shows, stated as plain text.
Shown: 1.6 A
